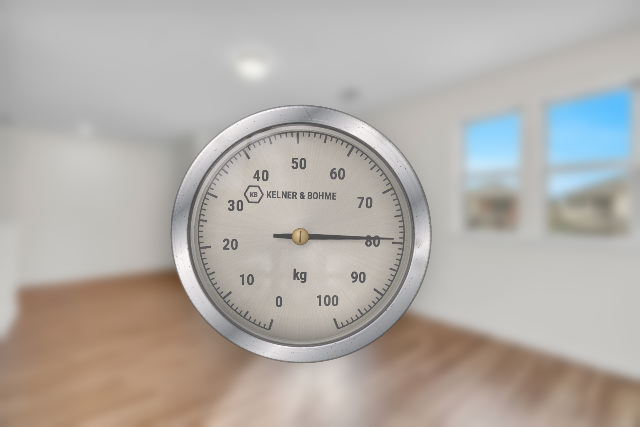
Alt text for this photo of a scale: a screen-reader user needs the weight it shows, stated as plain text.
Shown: 79 kg
